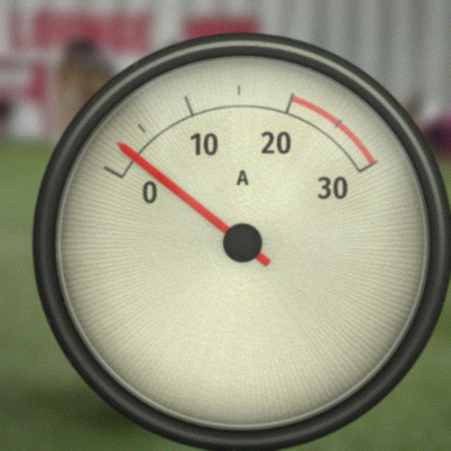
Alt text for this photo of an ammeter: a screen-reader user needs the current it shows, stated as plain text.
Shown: 2.5 A
